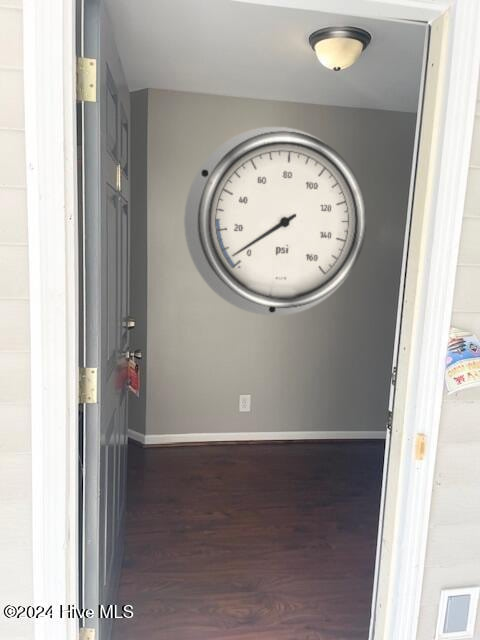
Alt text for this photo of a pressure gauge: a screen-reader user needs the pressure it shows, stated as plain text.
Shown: 5 psi
